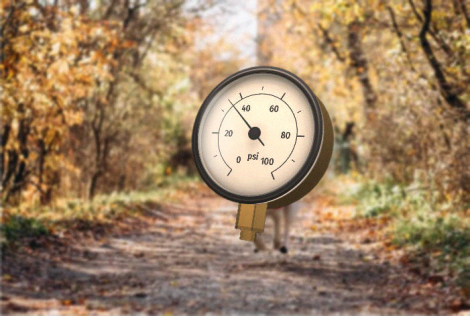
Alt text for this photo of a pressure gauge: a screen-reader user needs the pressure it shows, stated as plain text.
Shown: 35 psi
